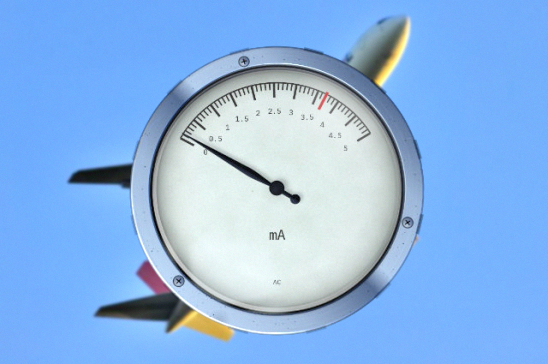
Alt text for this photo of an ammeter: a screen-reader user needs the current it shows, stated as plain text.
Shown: 0.1 mA
